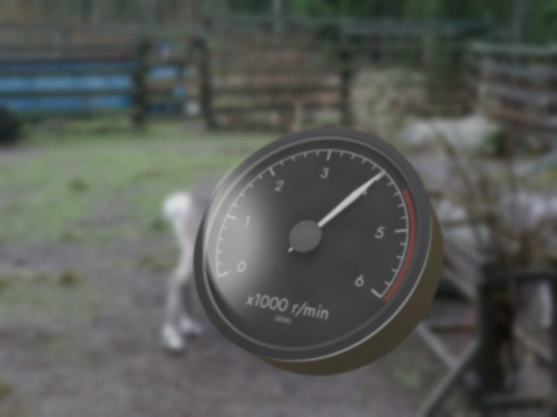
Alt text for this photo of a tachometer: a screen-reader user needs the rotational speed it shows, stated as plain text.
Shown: 4000 rpm
